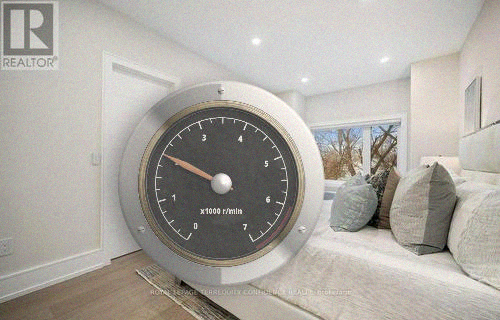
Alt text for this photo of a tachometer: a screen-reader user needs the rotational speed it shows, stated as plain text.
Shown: 2000 rpm
